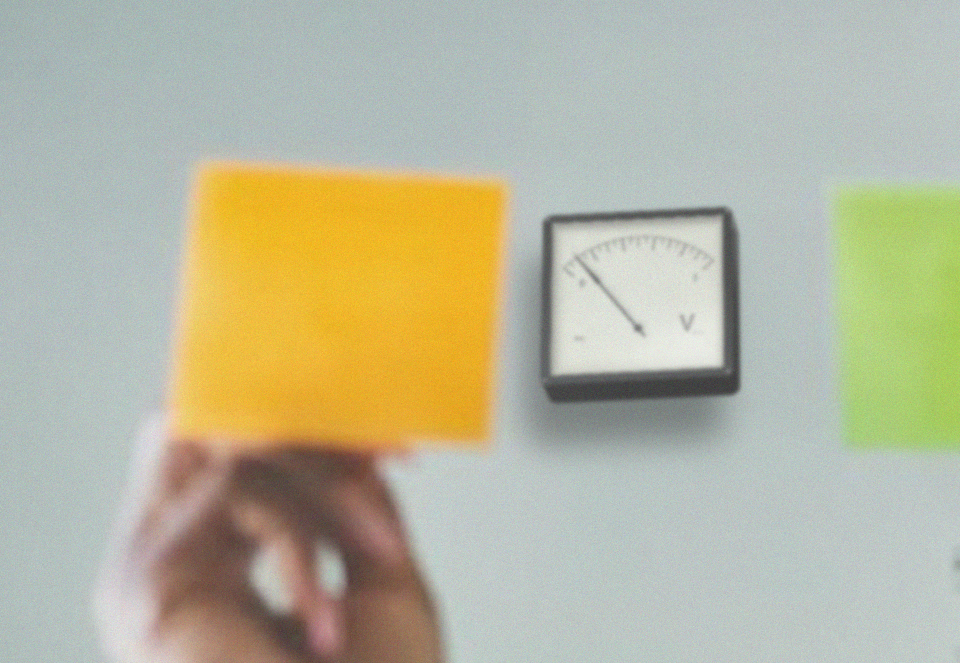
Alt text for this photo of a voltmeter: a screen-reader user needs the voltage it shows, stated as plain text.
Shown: 0.1 V
